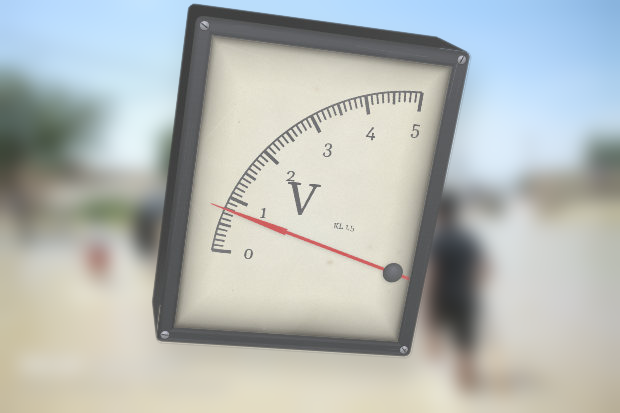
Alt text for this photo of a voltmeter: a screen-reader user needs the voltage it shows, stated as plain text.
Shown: 0.8 V
